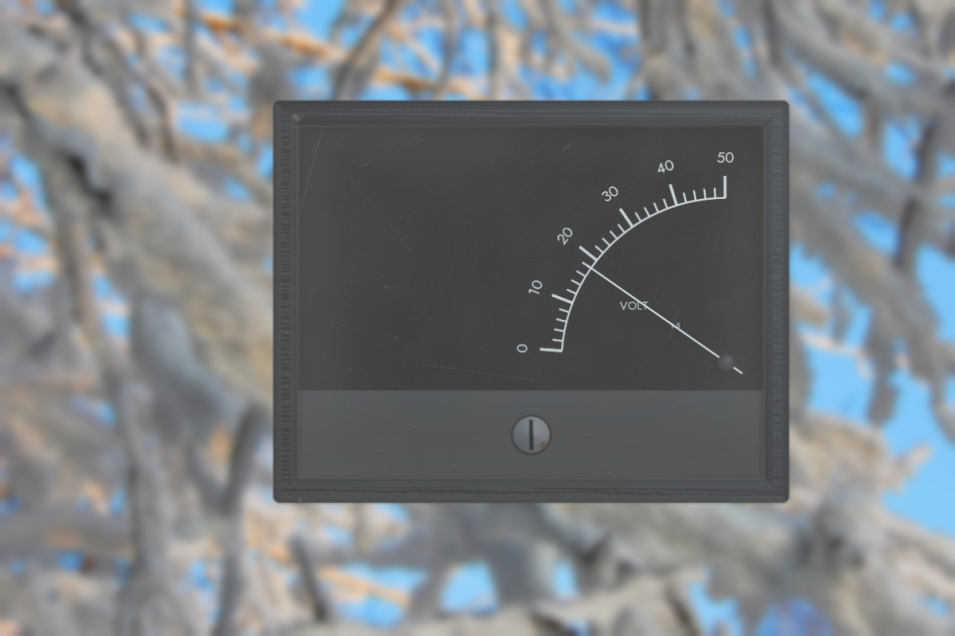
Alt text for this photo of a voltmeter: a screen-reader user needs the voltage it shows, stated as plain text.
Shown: 18 V
